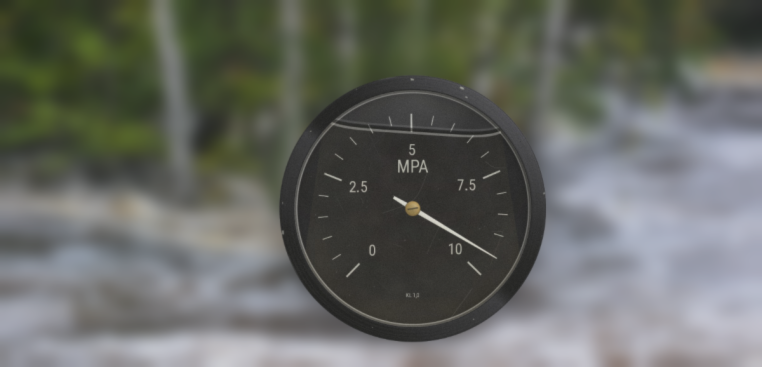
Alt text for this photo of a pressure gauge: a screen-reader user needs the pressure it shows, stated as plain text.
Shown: 9.5 MPa
